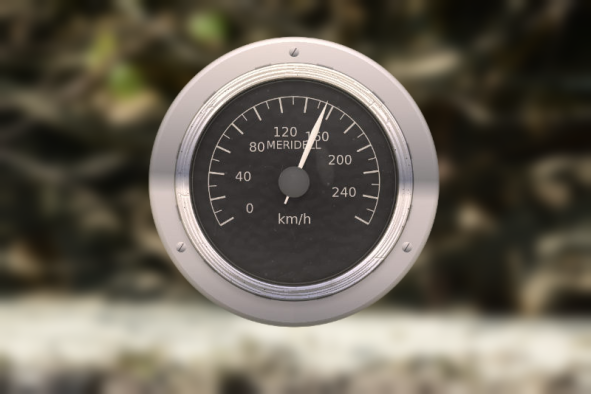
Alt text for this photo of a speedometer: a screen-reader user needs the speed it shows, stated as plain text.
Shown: 155 km/h
